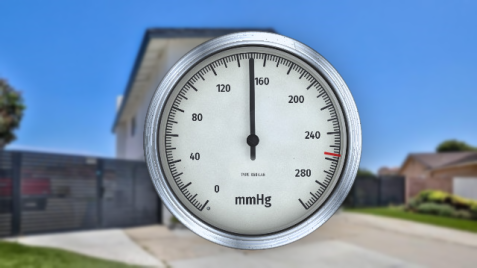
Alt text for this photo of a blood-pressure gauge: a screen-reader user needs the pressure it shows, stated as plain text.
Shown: 150 mmHg
